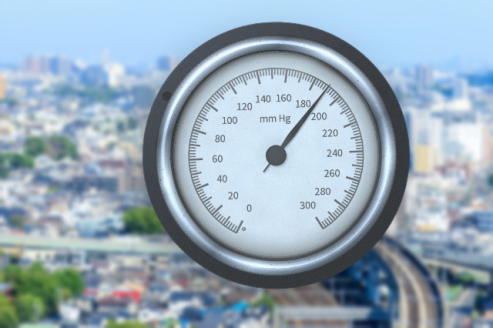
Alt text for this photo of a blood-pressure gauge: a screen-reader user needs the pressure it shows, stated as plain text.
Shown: 190 mmHg
